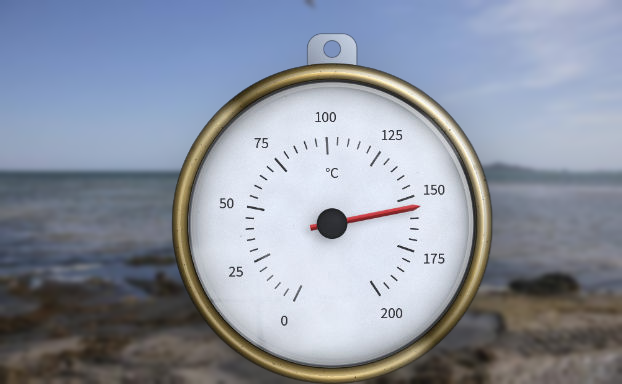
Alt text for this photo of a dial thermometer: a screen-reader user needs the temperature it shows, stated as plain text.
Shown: 155 °C
